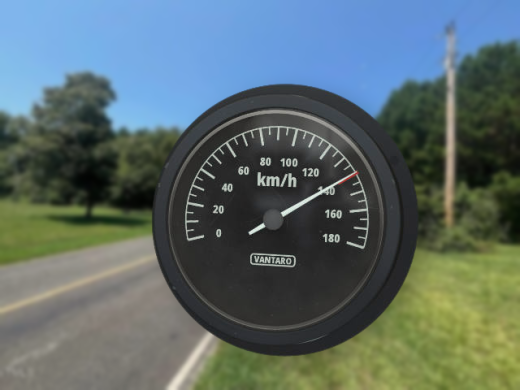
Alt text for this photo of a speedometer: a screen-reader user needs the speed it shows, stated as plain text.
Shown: 140 km/h
